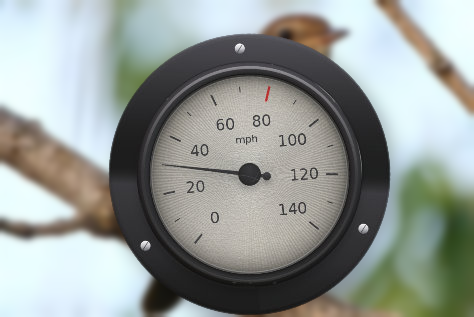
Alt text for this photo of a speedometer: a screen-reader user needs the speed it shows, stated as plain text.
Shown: 30 mph
